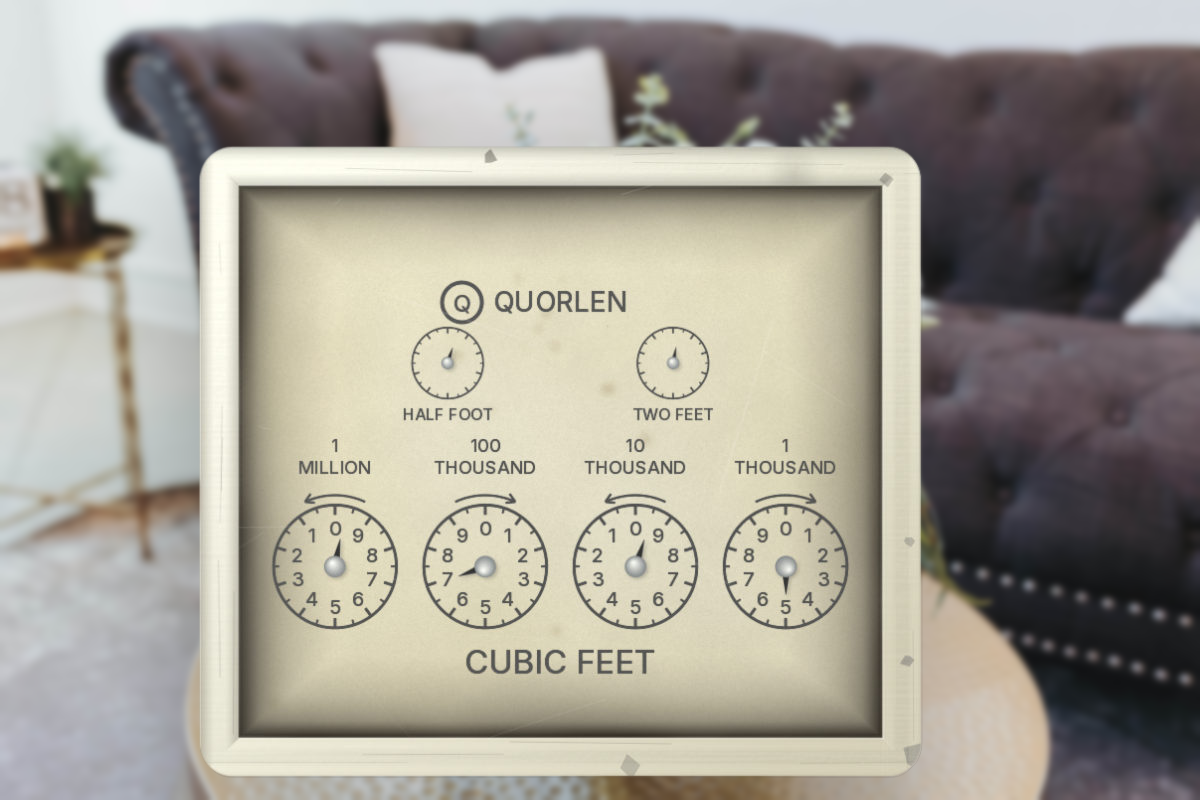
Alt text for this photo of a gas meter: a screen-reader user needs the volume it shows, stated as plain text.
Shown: 969500 ft³
